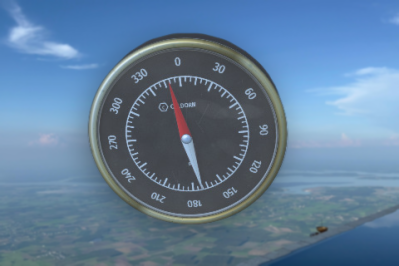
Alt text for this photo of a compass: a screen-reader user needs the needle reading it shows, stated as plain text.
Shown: 350 °
